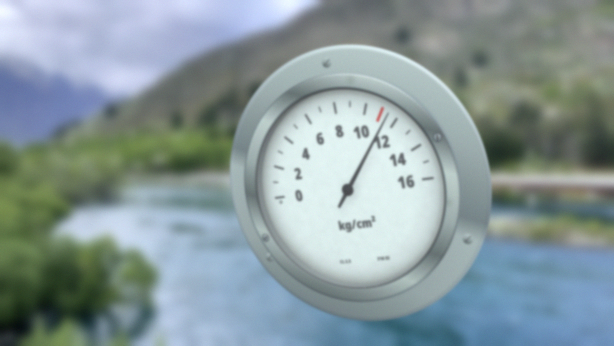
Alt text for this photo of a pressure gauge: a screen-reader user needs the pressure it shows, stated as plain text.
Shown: 11.5 kg/cm²
